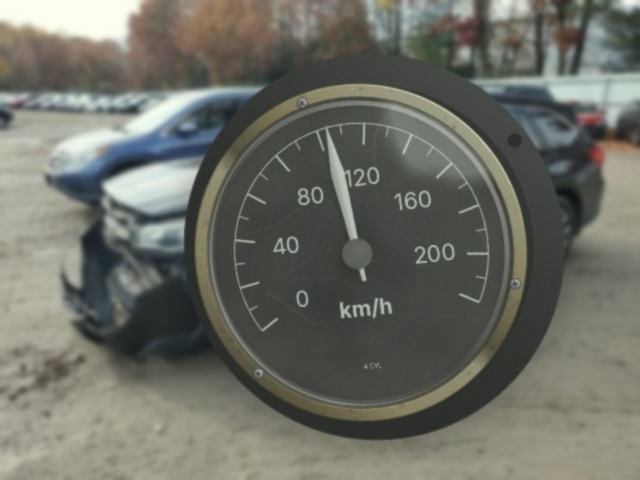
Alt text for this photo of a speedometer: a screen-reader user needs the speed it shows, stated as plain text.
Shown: 105 km/h
